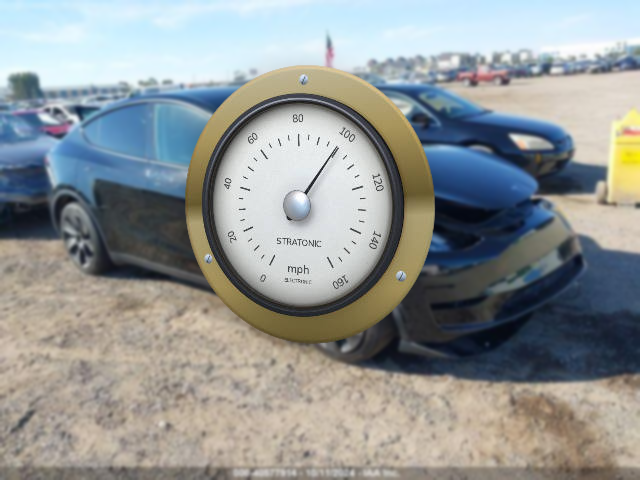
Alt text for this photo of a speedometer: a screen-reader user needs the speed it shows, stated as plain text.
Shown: 100 mph
